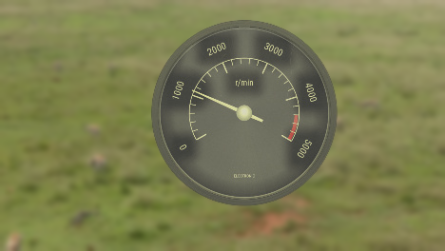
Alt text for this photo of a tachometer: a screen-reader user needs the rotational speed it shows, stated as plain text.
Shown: 1100 rpm
